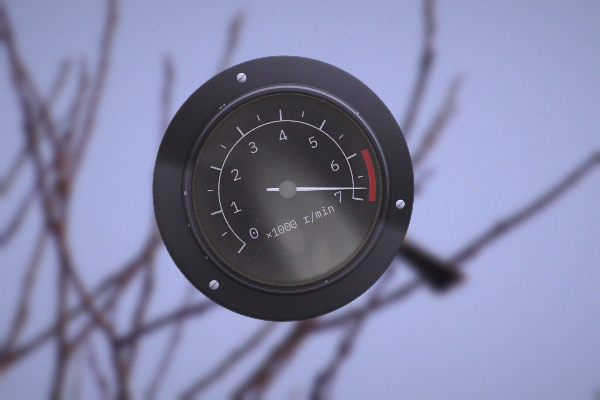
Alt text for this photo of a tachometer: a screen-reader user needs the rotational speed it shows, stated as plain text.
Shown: 6750 rpm
